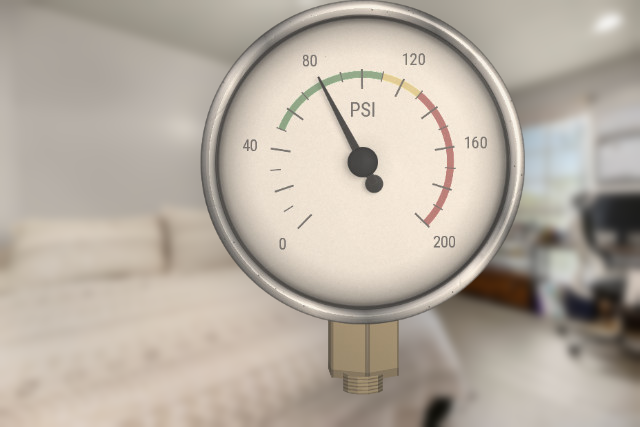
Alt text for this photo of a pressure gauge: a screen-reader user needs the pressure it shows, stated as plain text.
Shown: 80 psi
